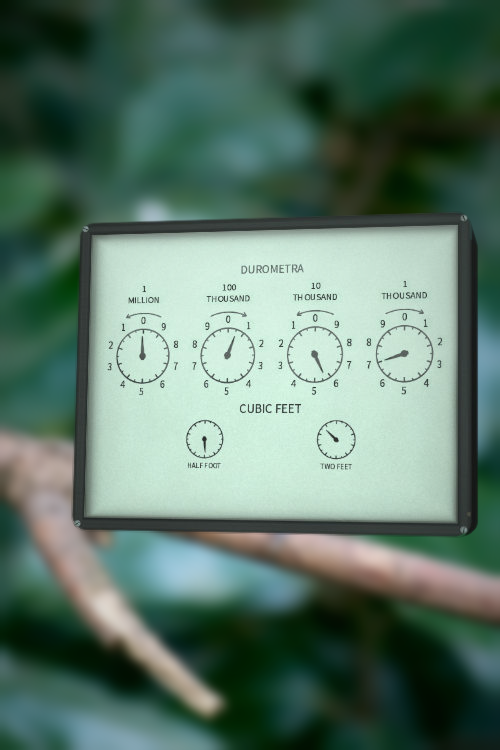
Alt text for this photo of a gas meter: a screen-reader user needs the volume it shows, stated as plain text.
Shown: 5700 ft³
